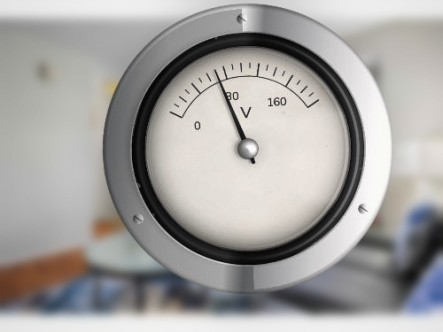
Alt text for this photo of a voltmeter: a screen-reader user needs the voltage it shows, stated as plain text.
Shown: 70 V
